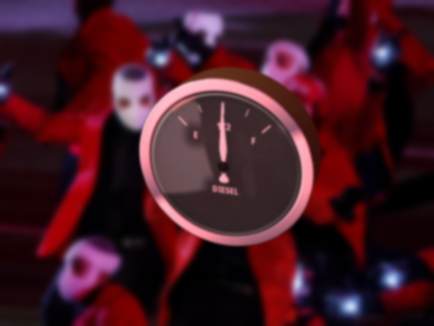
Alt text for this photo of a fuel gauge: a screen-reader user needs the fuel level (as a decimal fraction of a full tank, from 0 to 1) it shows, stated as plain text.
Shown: 0.5
